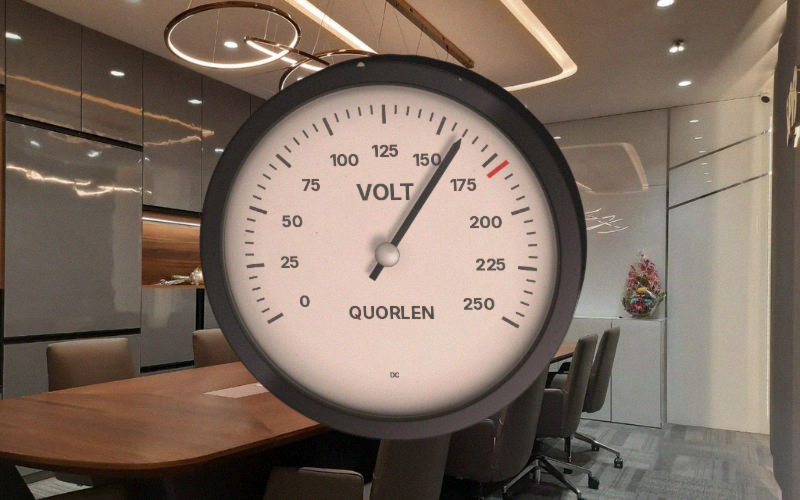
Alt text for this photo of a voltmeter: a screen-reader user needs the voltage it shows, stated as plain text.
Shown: 160 V
